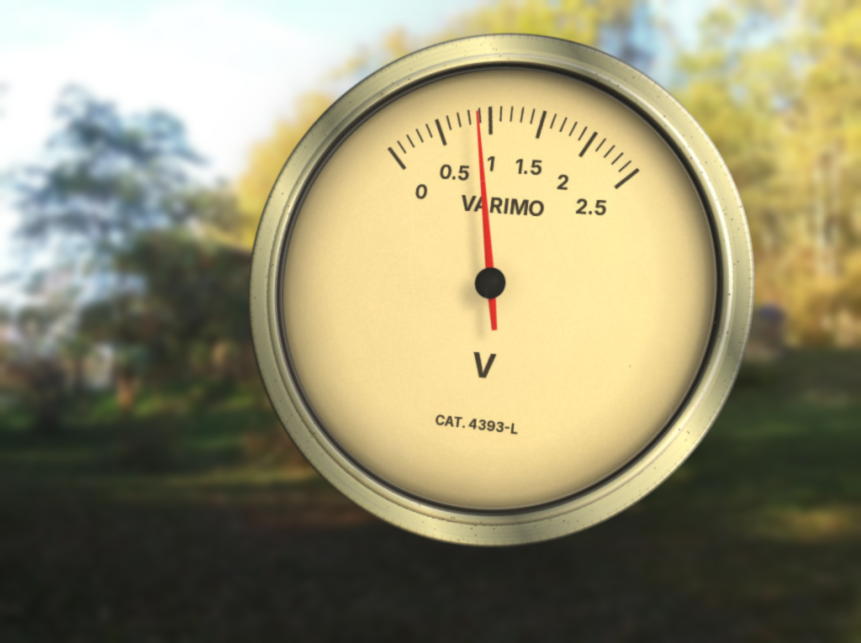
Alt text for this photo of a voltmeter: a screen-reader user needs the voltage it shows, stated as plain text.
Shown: 0.9 V
